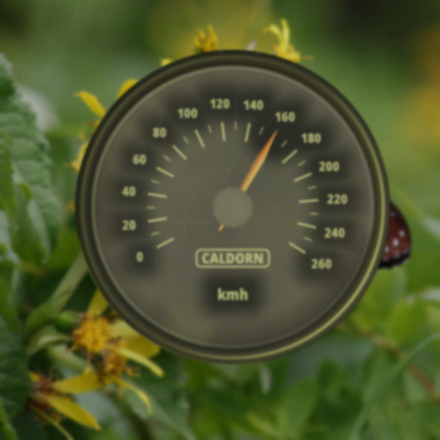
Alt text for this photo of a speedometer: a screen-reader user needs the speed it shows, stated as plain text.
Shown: 160 km/h
